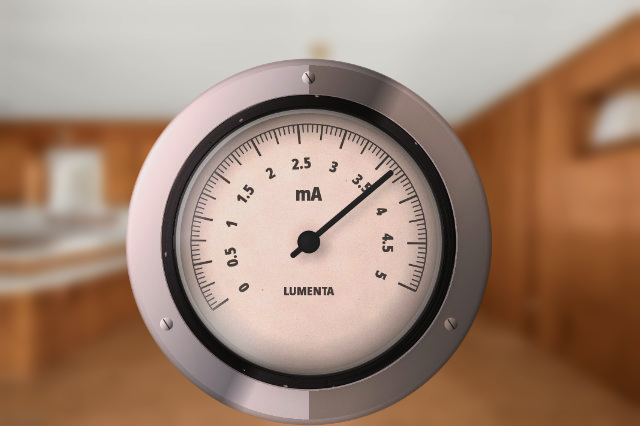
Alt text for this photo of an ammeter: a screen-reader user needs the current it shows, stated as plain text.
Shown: 3.65 mA
